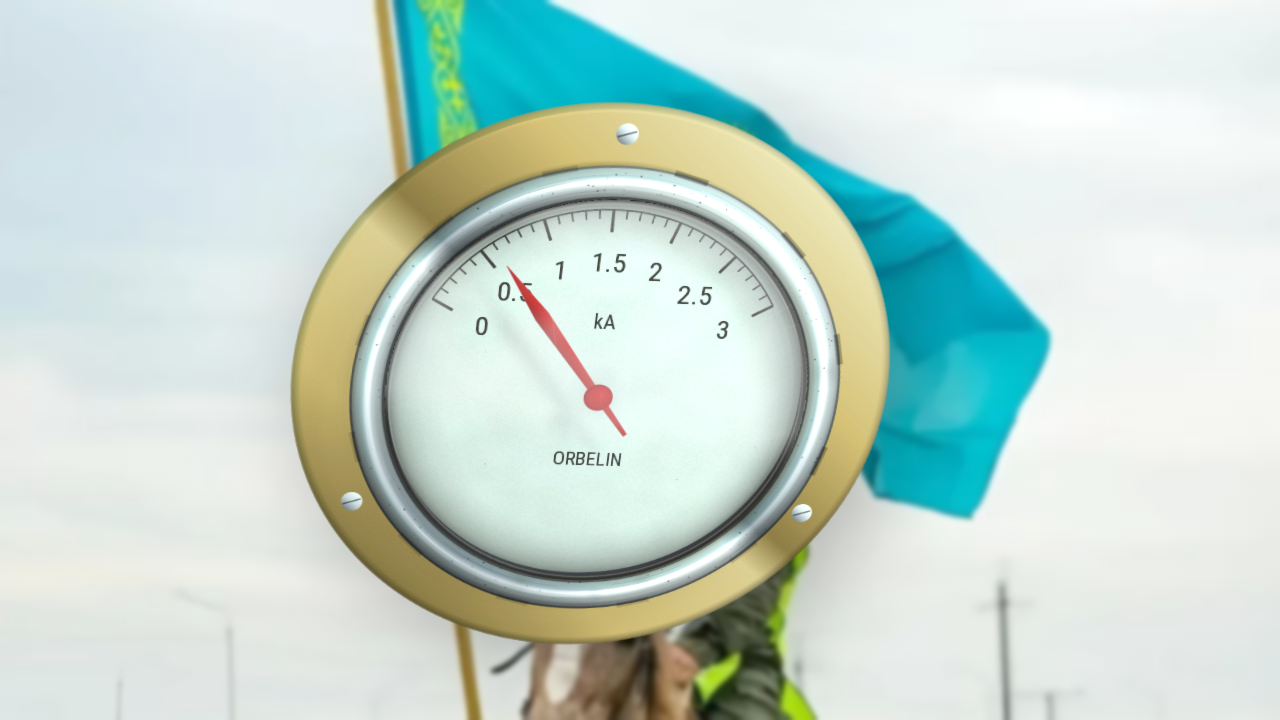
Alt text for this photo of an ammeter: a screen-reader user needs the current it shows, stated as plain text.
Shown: 0.6 kA
